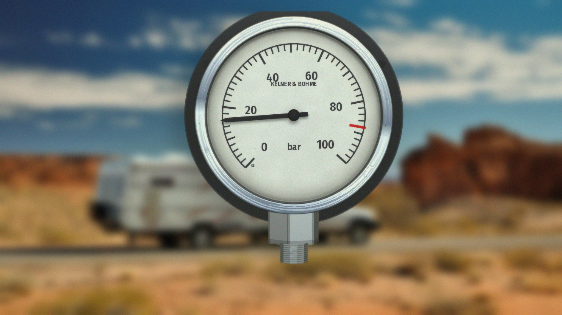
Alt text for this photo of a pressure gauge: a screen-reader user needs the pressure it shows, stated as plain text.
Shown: 16 bar
